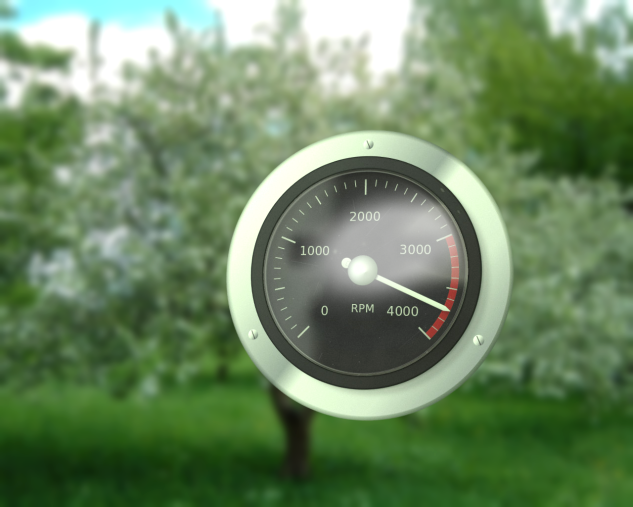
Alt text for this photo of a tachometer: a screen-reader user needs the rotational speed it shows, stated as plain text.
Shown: 3700 rpm
